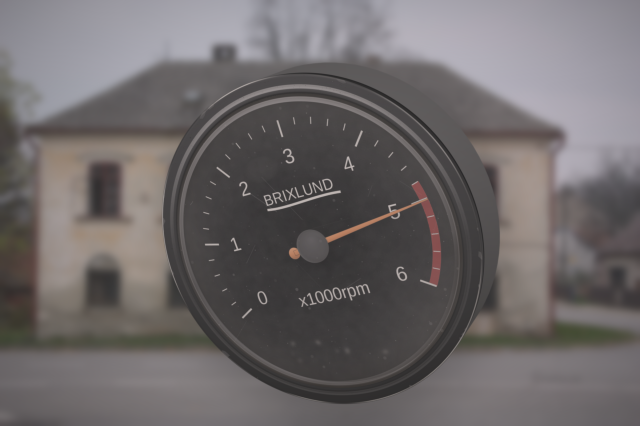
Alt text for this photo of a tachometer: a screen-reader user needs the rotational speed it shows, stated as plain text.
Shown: 5000 rpm
